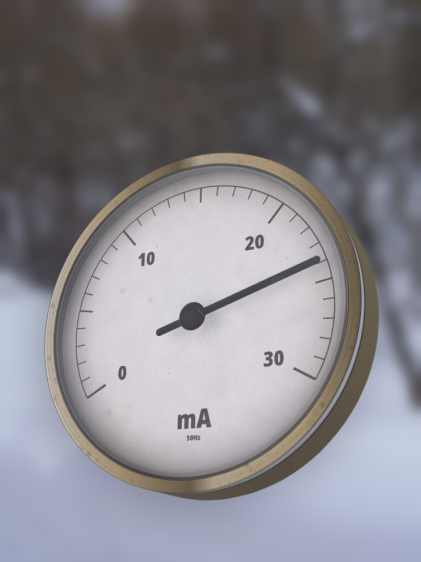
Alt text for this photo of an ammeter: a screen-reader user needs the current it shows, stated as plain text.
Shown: 24 mA
